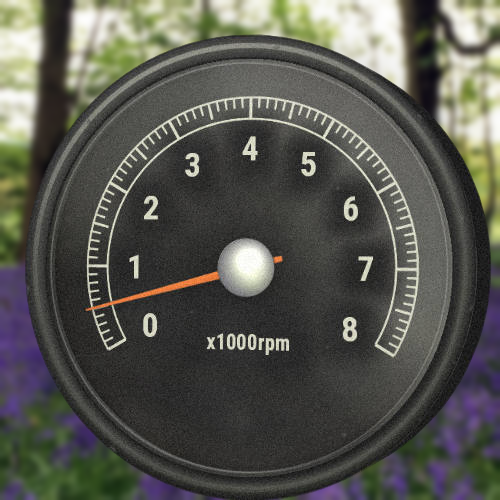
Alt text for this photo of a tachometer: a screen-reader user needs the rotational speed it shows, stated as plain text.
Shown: 500 rpm
